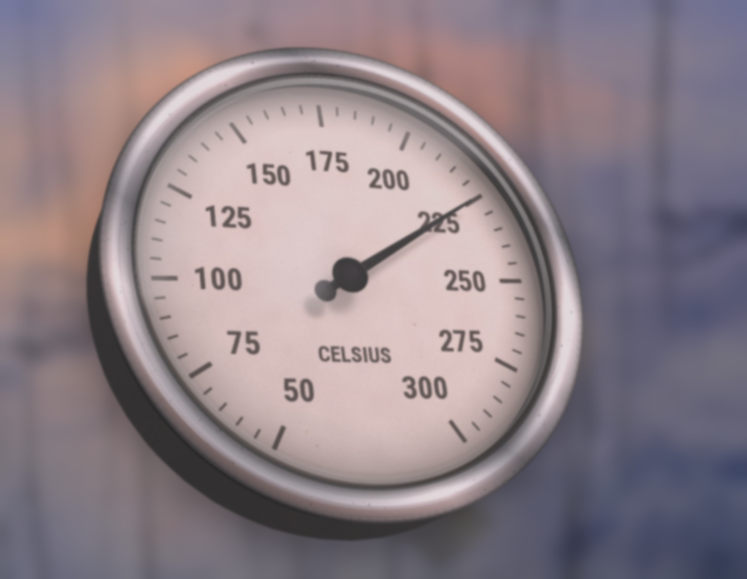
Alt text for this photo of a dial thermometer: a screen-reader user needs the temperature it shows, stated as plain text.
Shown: 225 °C
